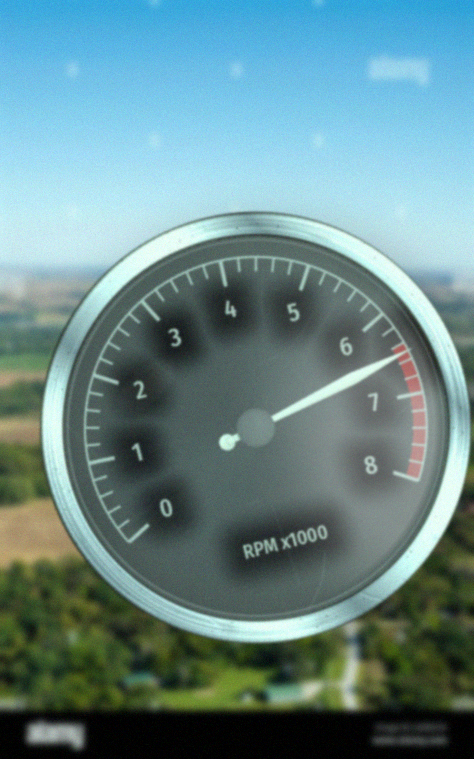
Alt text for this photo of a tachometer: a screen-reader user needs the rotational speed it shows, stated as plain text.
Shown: 6500 rpm
